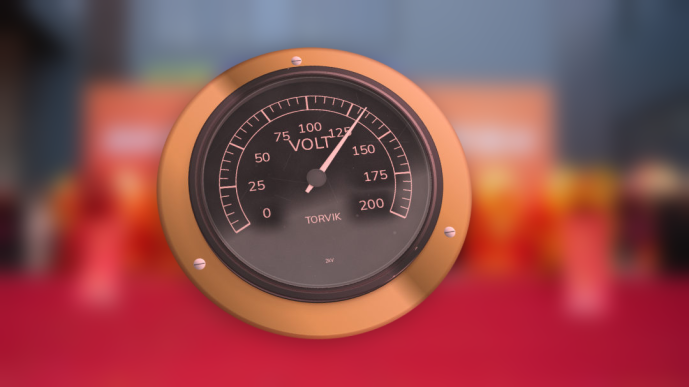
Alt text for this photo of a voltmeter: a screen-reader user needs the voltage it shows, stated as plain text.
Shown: 132.5 V
